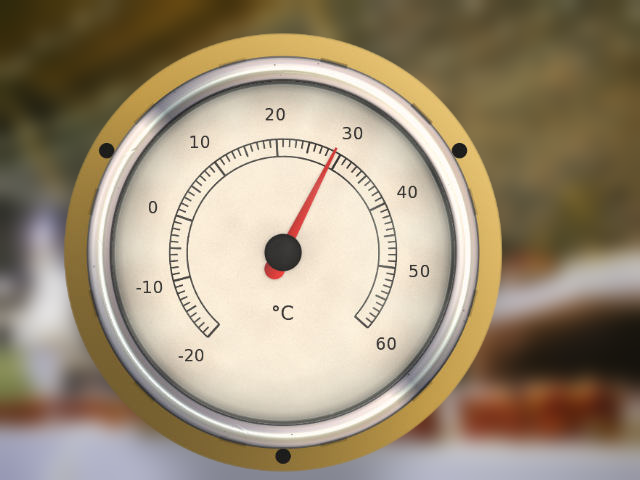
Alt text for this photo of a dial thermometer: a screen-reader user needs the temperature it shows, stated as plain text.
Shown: 29 °C
